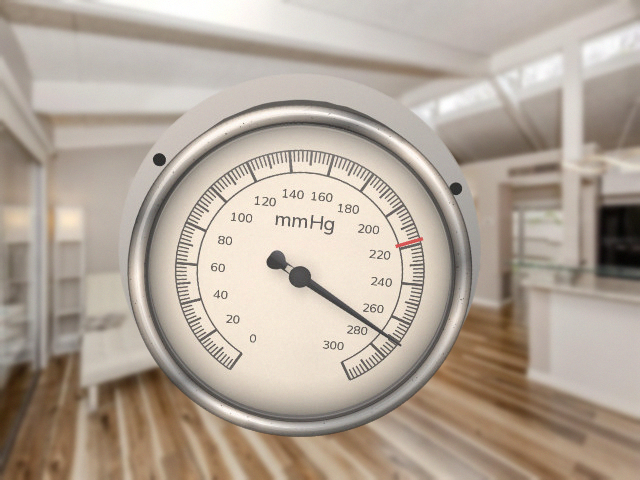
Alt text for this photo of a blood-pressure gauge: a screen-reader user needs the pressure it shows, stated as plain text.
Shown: 270 mmHg
